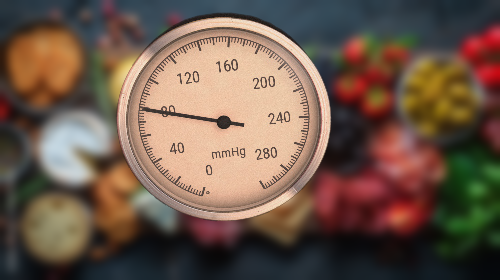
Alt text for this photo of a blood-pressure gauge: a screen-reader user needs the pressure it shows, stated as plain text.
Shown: 80 mmHg
